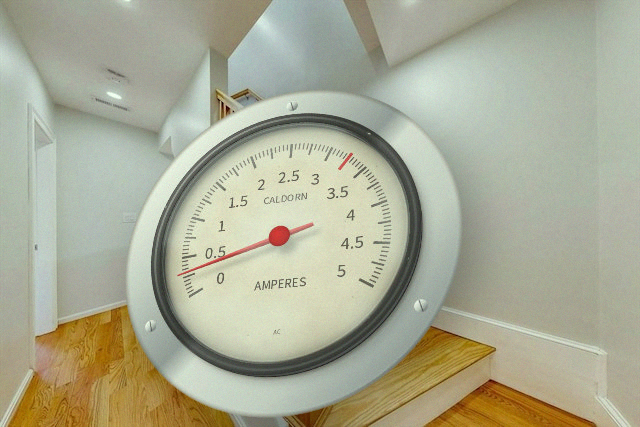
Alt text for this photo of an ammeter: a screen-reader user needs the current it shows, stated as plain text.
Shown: 0.25 A
